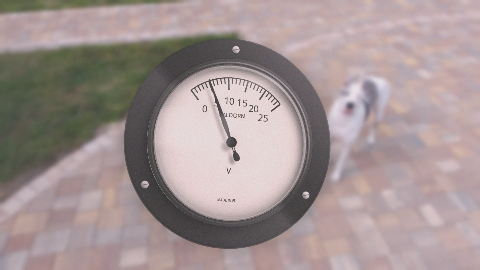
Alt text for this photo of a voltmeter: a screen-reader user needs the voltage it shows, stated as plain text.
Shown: 5 V
